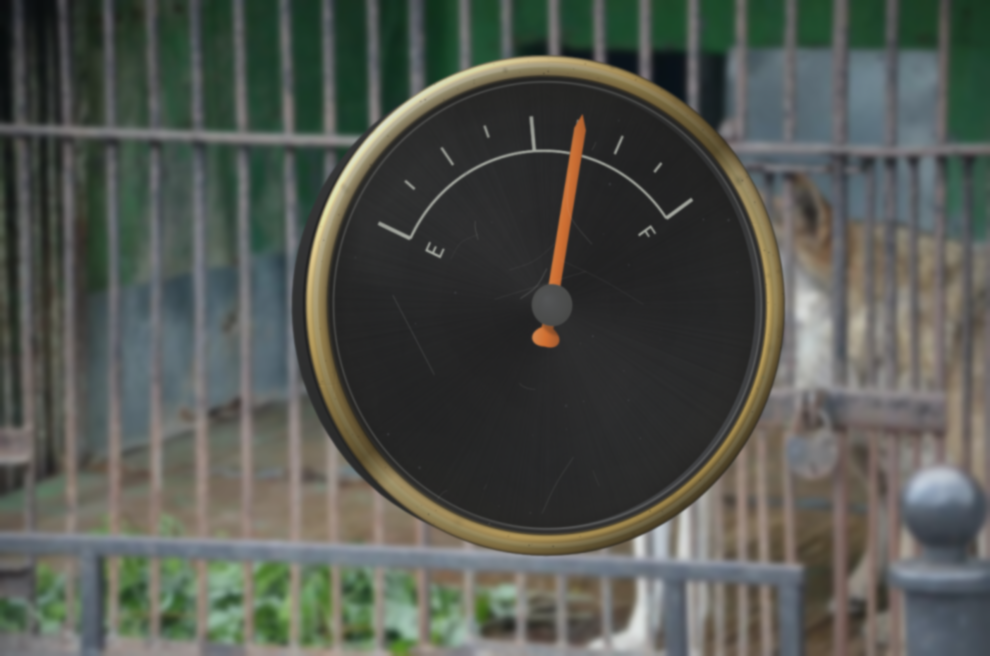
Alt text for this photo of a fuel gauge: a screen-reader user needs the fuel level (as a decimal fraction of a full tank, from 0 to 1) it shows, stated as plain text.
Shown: 0.625
